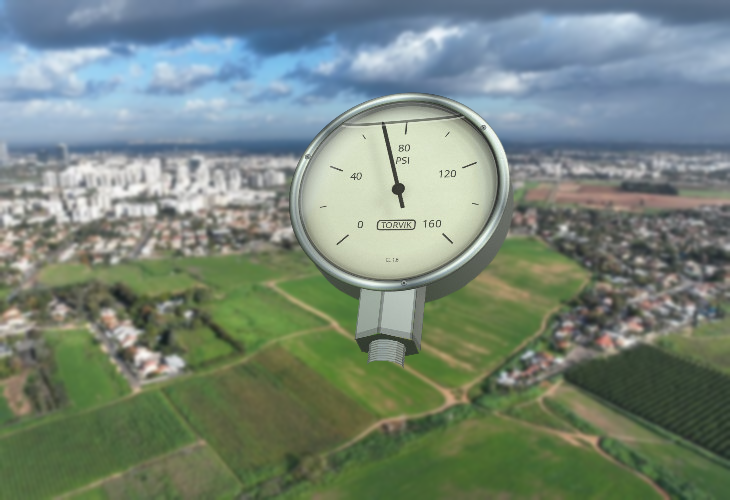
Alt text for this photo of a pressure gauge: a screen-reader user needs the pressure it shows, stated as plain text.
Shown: 70 psi
